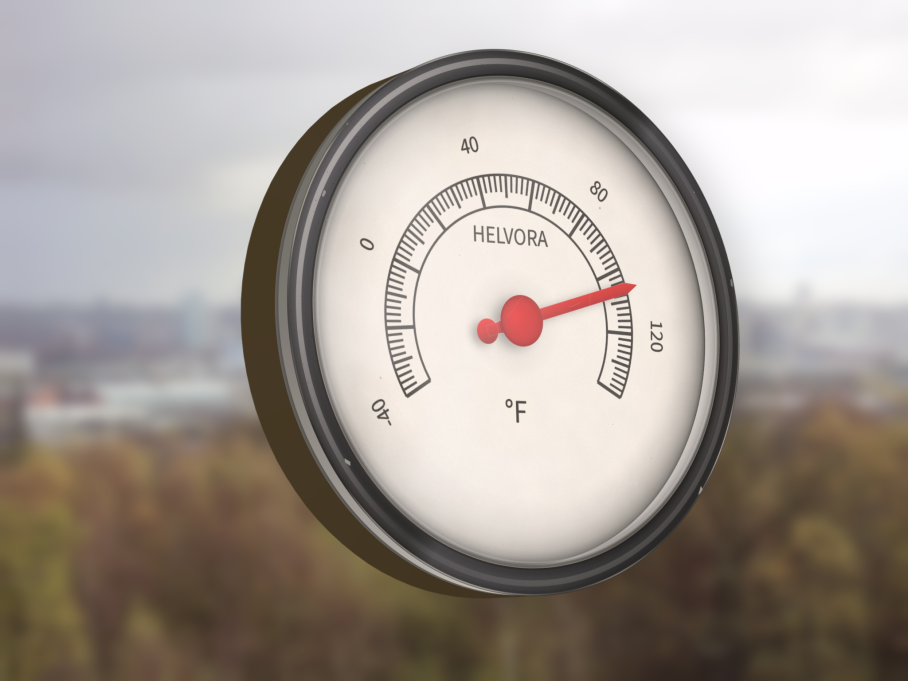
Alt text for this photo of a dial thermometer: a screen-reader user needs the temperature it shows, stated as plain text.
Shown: 106 °F
